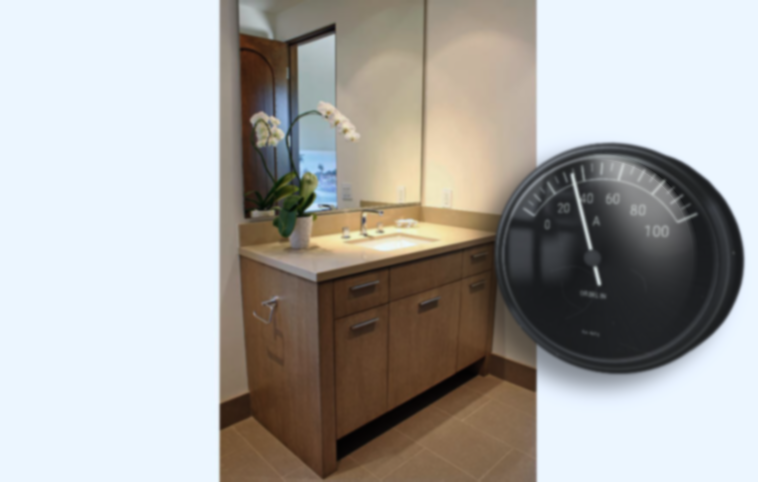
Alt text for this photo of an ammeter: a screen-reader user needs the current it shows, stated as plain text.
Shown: 35 A
